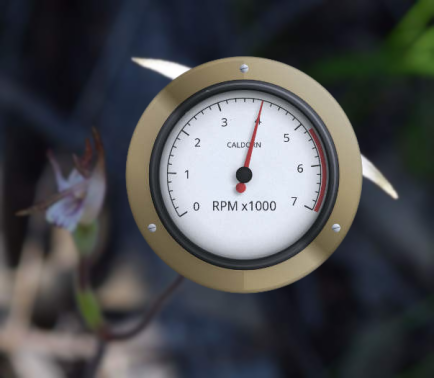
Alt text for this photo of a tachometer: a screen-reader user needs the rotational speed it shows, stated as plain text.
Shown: 4000 rpm
